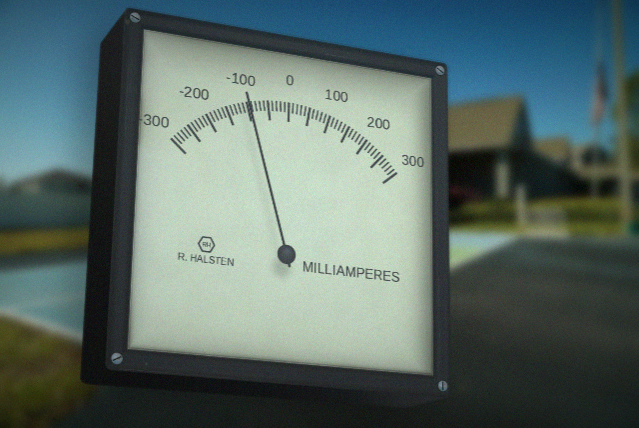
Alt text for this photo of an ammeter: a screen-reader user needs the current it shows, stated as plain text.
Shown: -100 mA
